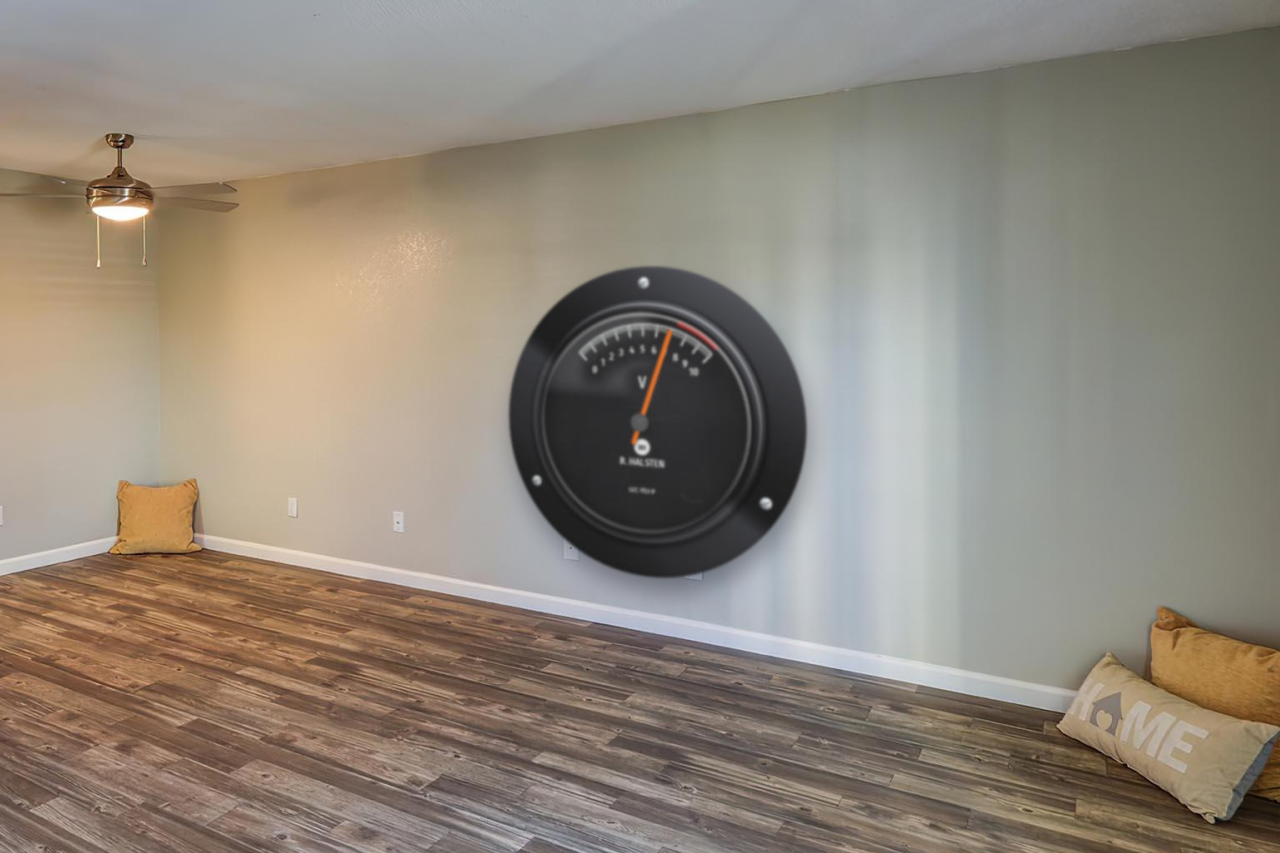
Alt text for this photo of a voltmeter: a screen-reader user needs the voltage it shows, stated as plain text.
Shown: 7 V
